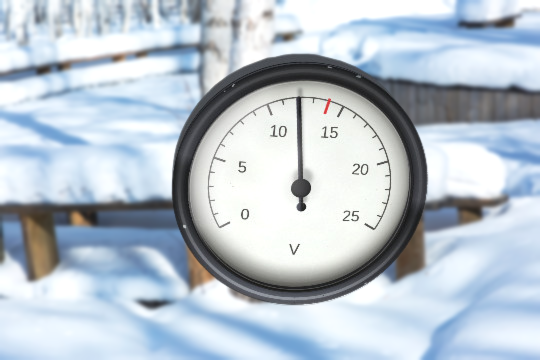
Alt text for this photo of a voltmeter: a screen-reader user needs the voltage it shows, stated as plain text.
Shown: 12 V
